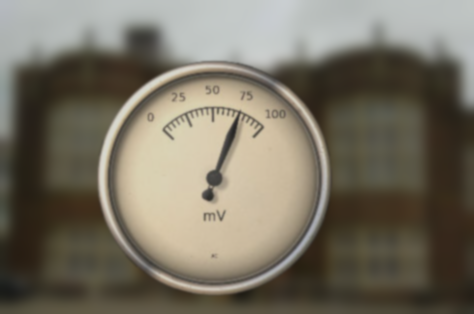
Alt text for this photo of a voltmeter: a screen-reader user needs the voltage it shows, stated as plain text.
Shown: 75 mV
